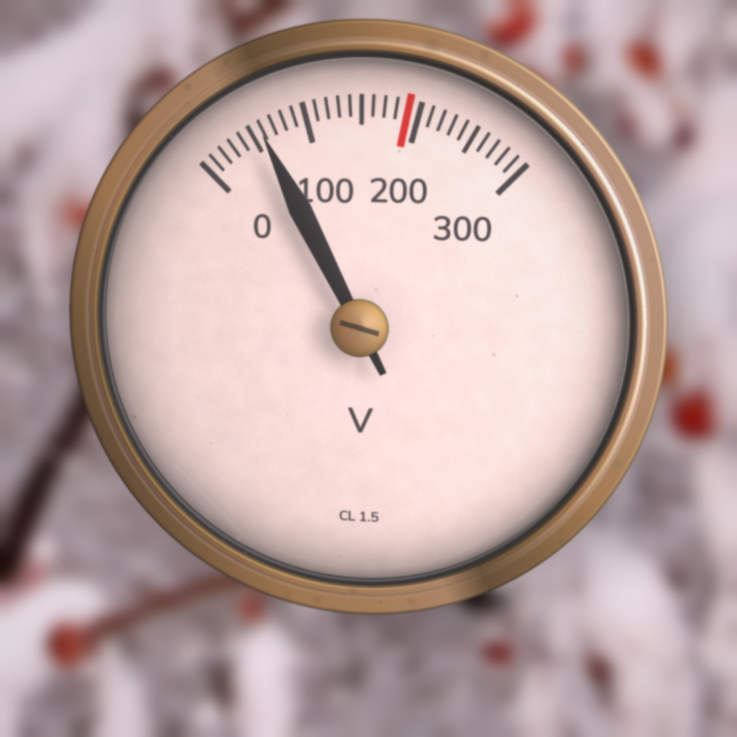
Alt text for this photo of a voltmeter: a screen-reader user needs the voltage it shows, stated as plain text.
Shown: 60 V
